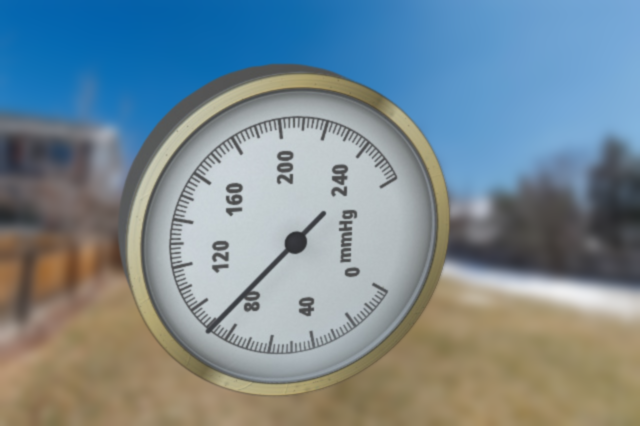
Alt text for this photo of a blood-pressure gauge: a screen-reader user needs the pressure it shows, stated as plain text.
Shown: 90 mmHg
